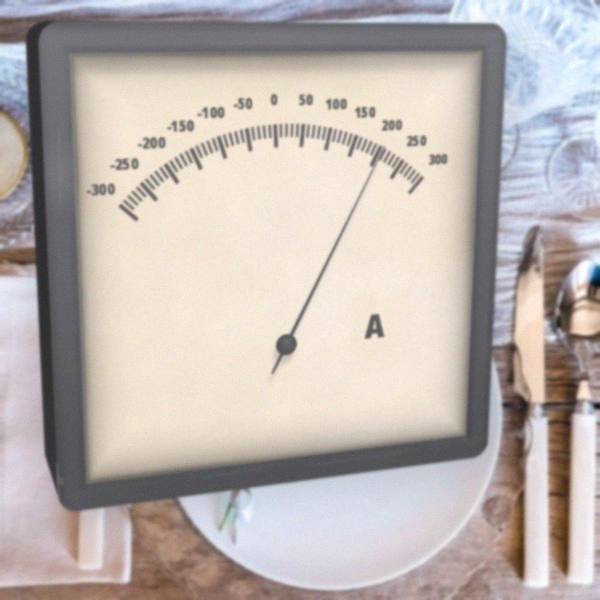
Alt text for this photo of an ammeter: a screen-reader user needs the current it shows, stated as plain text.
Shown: 200 A
